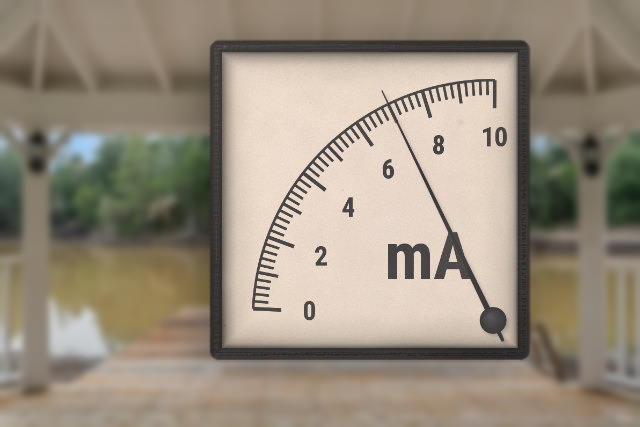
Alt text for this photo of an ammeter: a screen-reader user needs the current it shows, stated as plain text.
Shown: 7 mA
